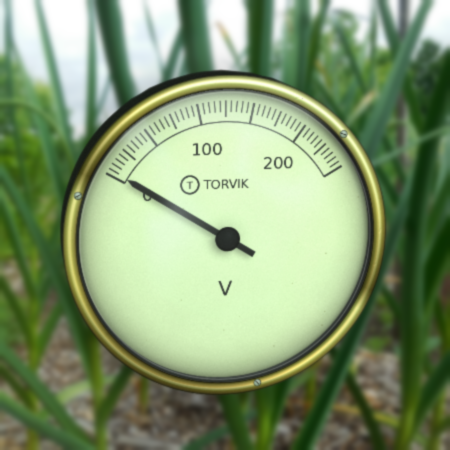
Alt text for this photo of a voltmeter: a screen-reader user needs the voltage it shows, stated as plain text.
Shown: 5 V
